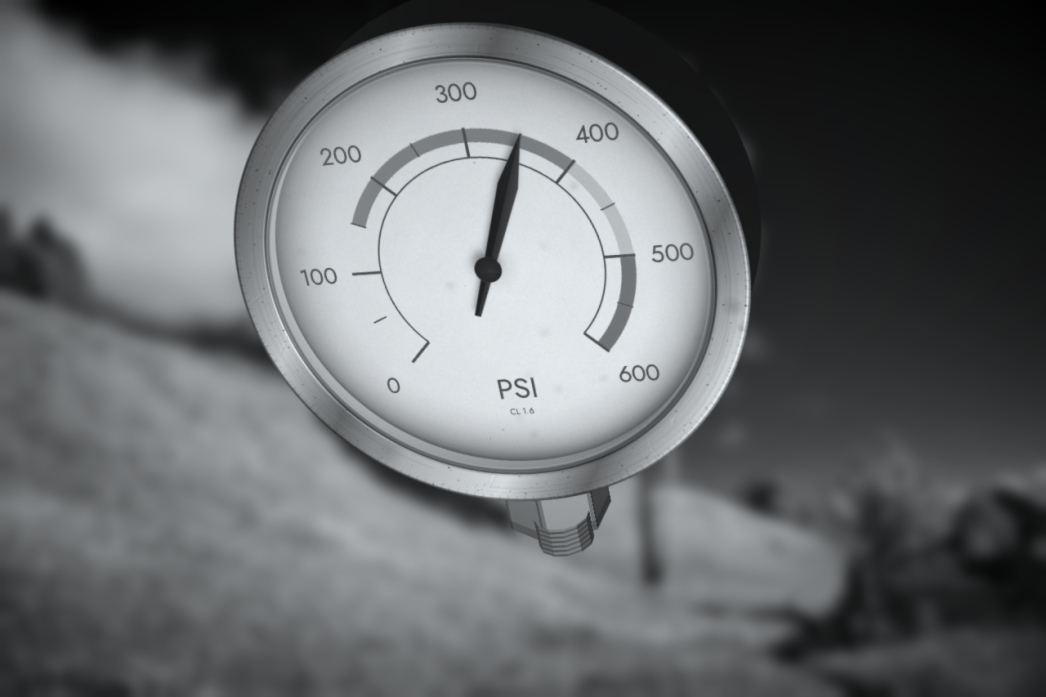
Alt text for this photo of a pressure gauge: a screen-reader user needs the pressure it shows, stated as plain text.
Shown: 350 psi
